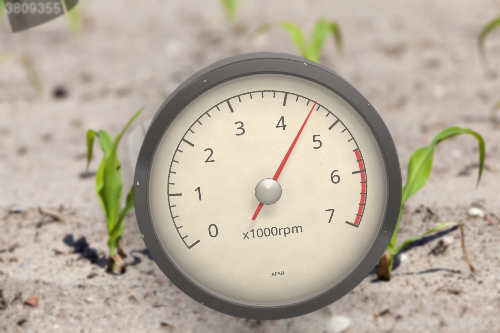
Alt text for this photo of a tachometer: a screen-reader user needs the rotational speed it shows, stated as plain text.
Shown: 4500 rpm
